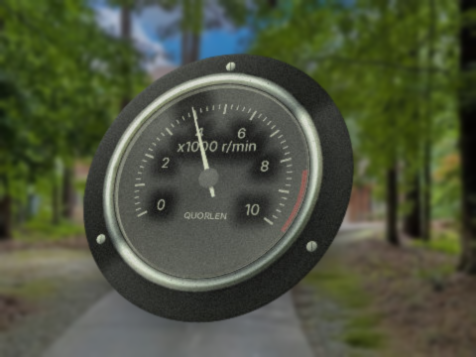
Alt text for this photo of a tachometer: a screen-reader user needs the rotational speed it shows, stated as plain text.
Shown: 4000 rpm
